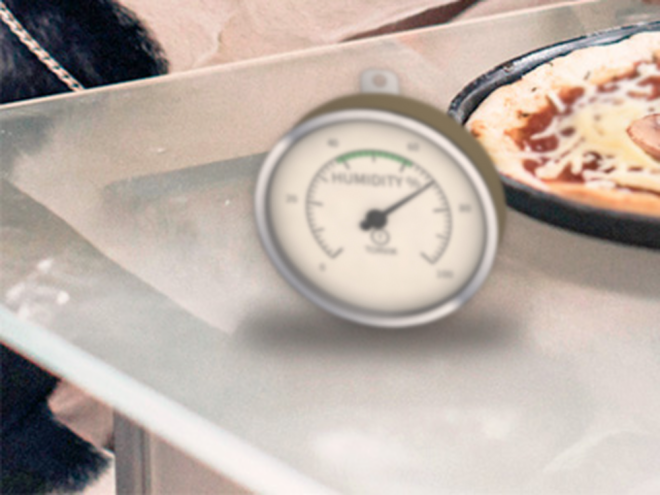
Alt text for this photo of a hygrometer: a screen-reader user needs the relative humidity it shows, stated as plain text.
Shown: 70 %
